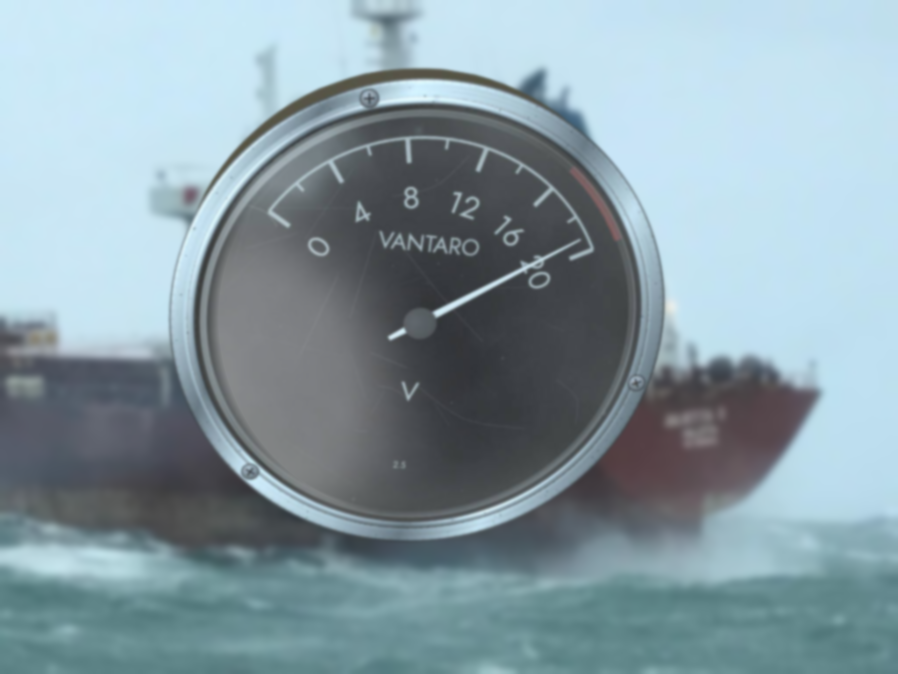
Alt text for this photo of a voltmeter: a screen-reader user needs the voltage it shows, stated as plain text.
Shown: 19 V
